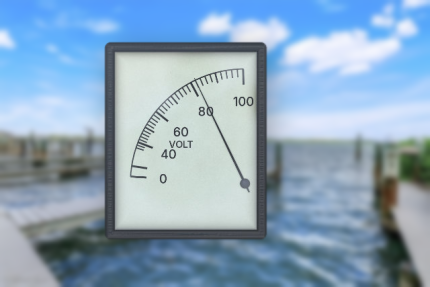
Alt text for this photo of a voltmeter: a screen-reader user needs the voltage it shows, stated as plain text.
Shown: 82 V
